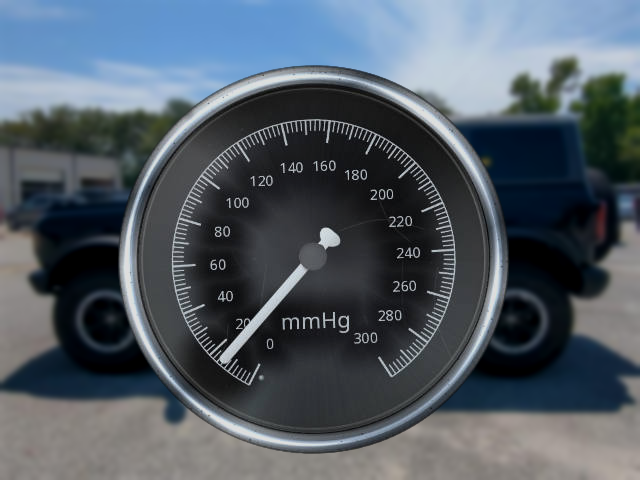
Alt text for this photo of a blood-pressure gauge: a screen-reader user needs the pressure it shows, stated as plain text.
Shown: 14 mmHg
